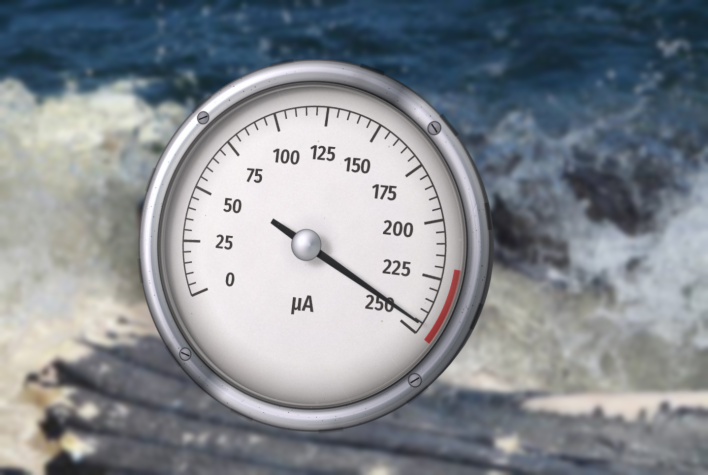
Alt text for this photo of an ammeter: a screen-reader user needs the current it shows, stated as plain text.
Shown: 245 µA
